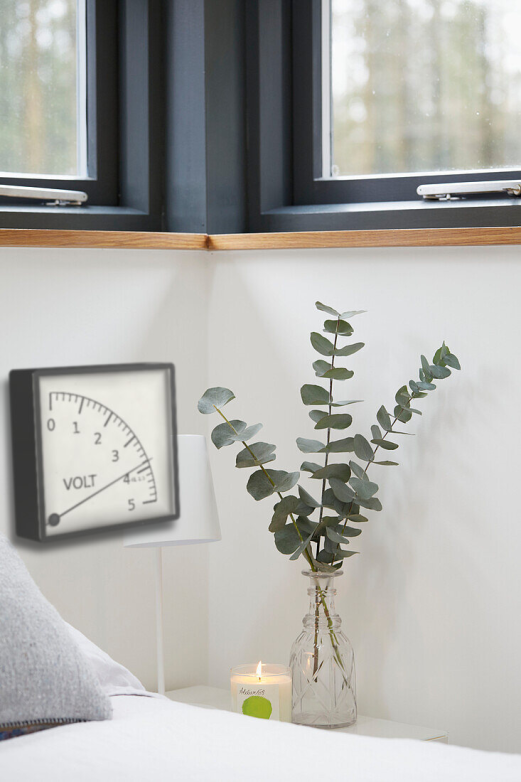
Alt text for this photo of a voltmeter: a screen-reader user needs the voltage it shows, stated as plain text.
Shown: 3.8 V
